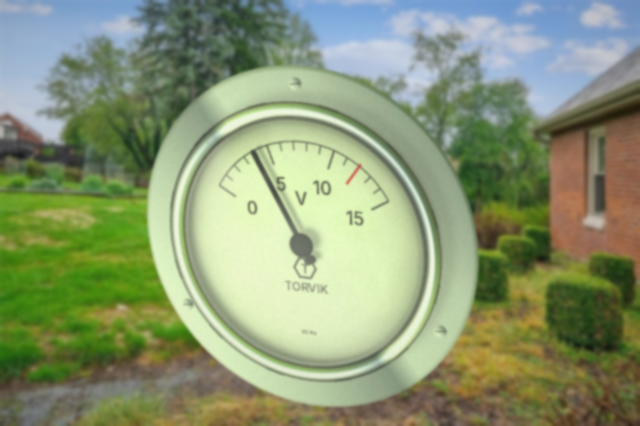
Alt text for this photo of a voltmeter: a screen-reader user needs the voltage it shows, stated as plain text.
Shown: 4 V
